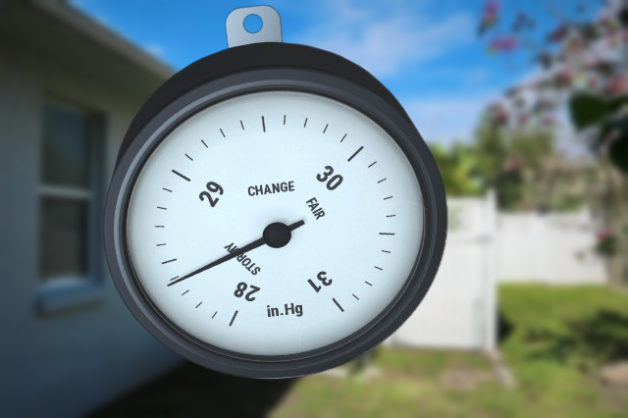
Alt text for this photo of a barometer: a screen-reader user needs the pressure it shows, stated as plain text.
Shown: 28.4 inHg
